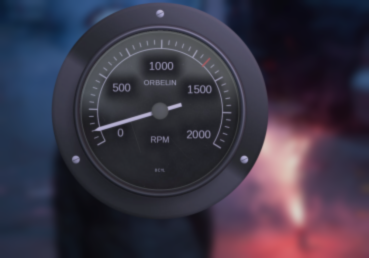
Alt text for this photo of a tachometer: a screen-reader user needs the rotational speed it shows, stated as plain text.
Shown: 100 rpm
